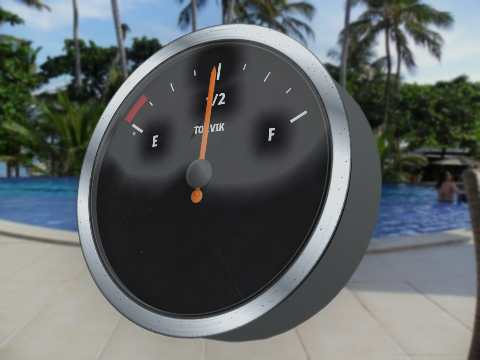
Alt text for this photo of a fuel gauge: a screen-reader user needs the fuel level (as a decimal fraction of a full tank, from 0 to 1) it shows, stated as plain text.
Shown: 0.5
